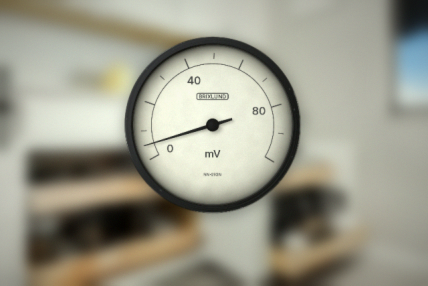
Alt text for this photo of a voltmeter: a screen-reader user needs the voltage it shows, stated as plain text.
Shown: 5 mV
